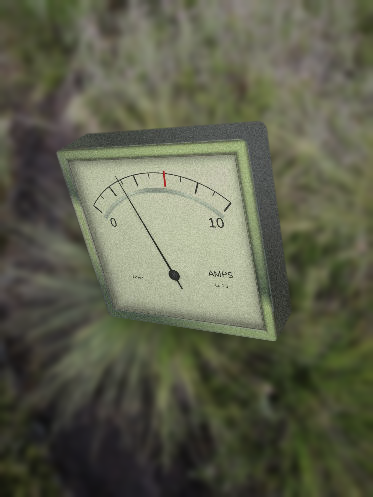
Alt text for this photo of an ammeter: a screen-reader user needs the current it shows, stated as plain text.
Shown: 3 A
